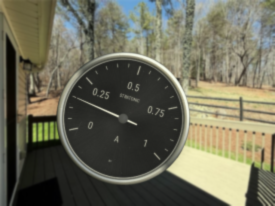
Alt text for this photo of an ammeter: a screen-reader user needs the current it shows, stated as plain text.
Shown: 0.15 A
